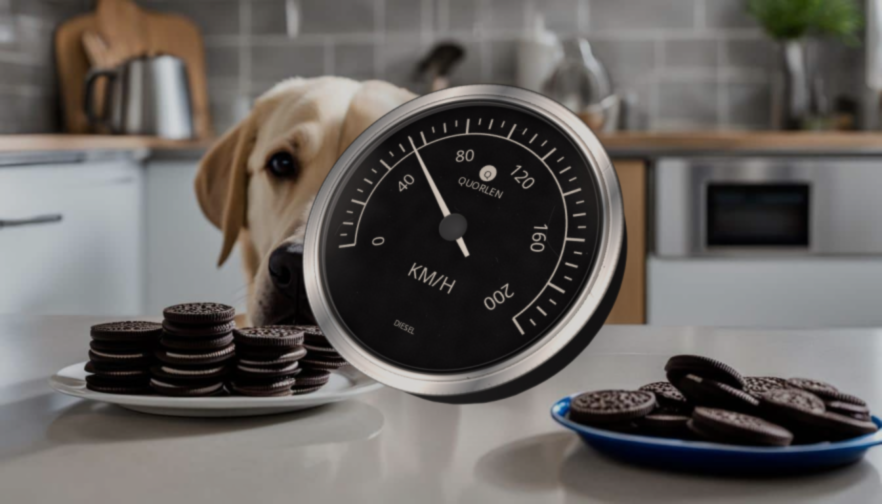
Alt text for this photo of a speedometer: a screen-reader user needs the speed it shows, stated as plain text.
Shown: 55 km/h
